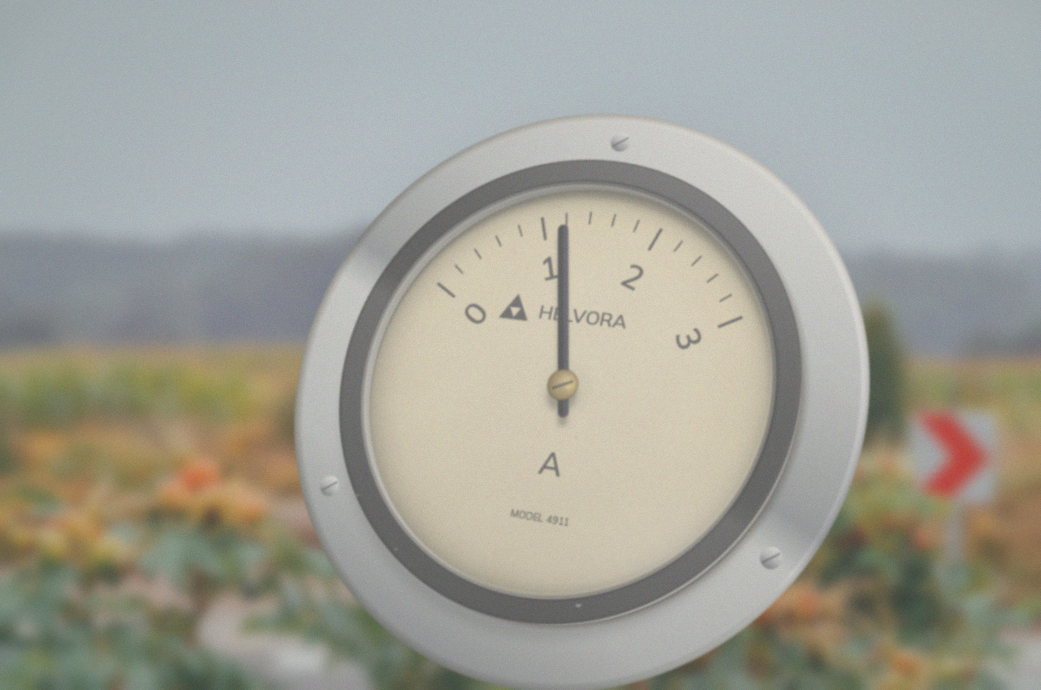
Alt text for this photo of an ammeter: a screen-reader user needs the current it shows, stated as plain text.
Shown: 1.2 A
